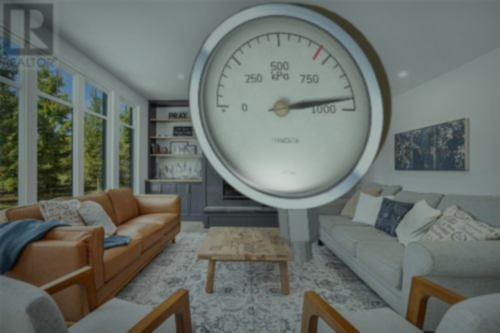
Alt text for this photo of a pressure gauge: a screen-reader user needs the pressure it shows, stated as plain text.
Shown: 950 kPa
